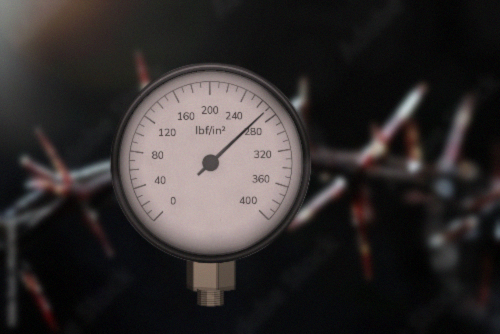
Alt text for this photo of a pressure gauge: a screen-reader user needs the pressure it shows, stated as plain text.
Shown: 270 psi
